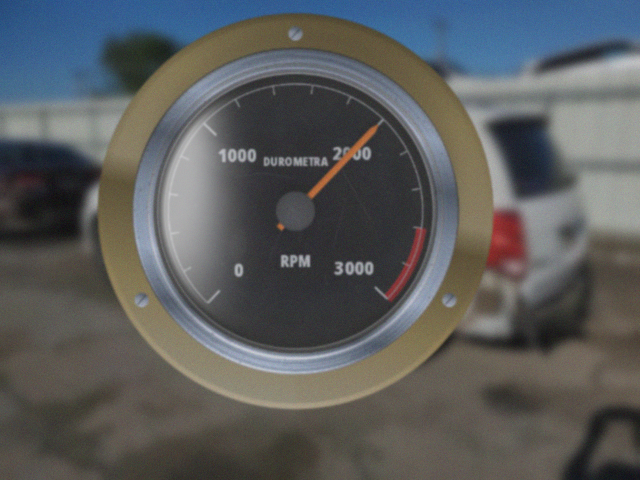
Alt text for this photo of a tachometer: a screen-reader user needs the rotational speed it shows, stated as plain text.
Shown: 2000 rpm
